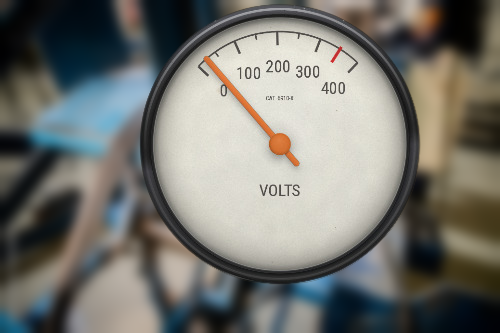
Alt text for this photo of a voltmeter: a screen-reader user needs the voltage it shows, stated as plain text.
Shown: 25 V
